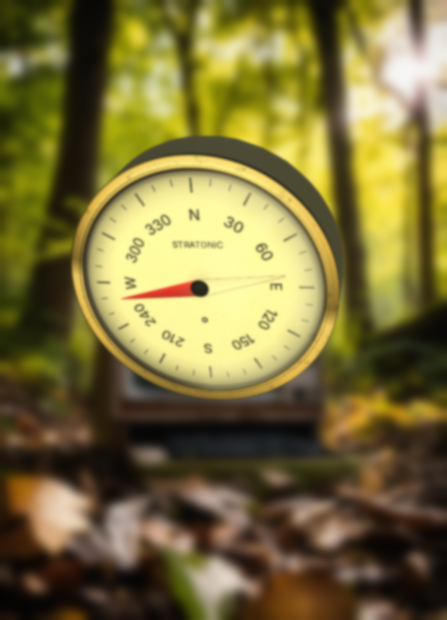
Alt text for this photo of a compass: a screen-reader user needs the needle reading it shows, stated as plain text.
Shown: 260 °
